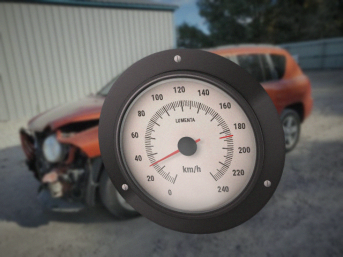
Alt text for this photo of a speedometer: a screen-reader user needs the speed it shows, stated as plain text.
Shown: 30 km/h
